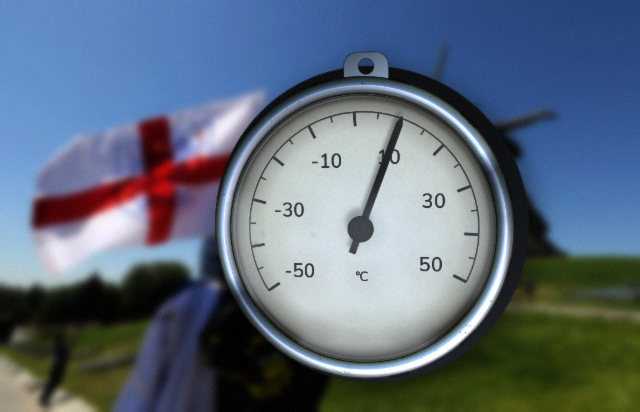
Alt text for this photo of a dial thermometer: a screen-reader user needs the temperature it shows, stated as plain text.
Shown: 10 °C
